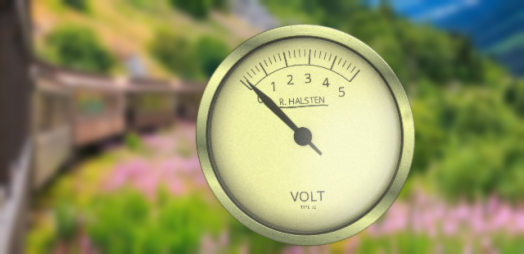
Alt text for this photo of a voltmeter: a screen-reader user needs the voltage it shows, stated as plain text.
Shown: 0.2 V
